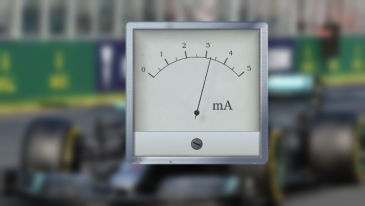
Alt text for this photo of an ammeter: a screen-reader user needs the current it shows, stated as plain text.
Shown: 3.25 mA
